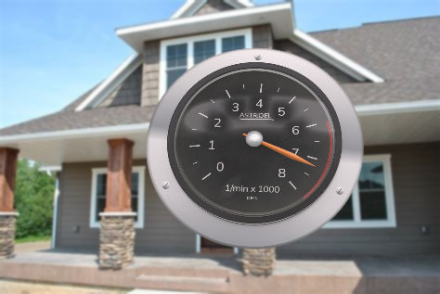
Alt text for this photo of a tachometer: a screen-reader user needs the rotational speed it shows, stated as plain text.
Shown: 7250 rpm
